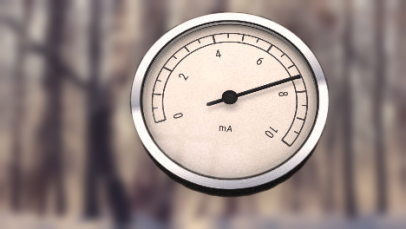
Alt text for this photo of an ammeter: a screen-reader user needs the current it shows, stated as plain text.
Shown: 7.5 mA
